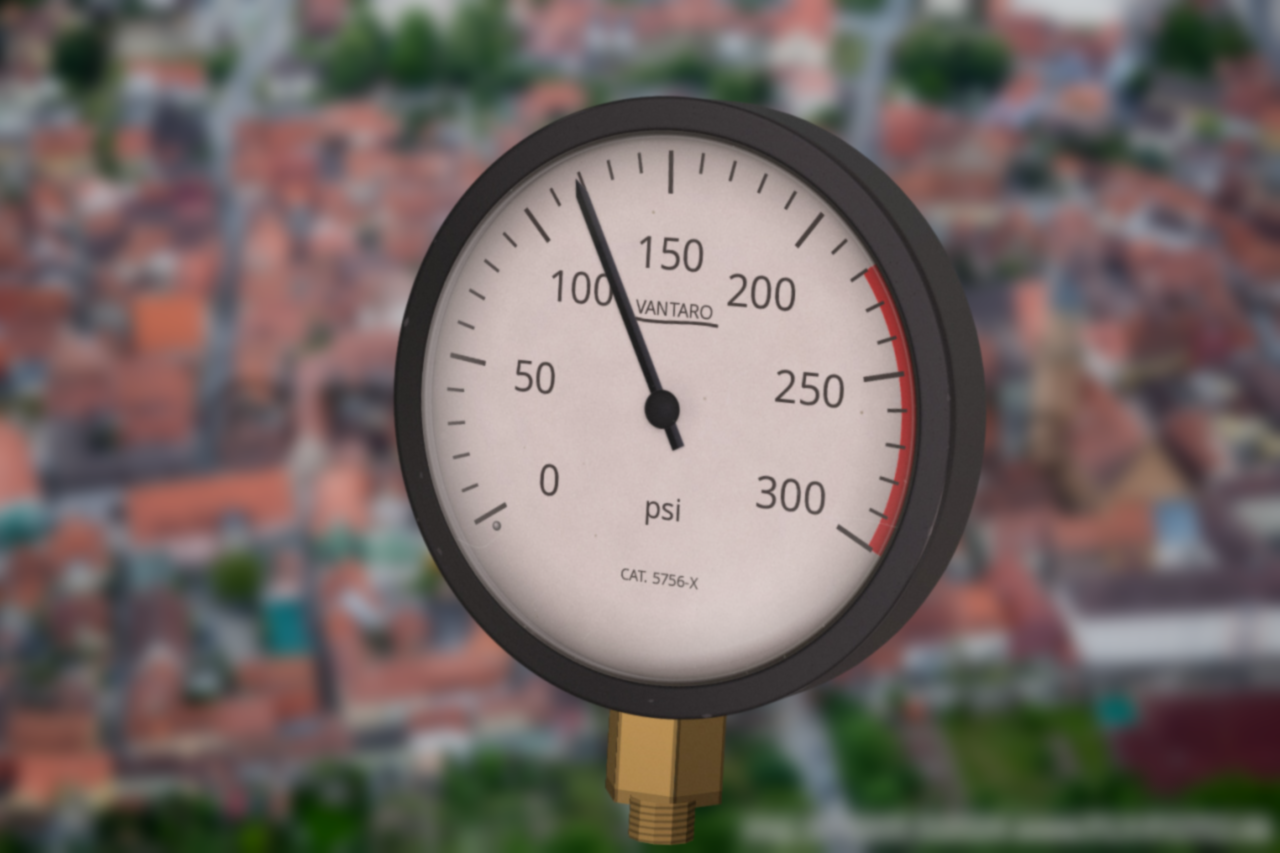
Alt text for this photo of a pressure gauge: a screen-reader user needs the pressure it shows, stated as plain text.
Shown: 120 psi
